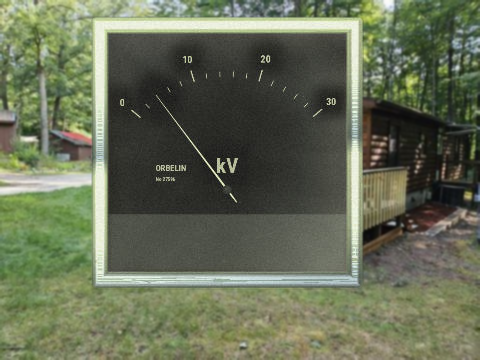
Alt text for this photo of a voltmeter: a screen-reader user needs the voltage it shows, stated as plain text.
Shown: 4 kV
